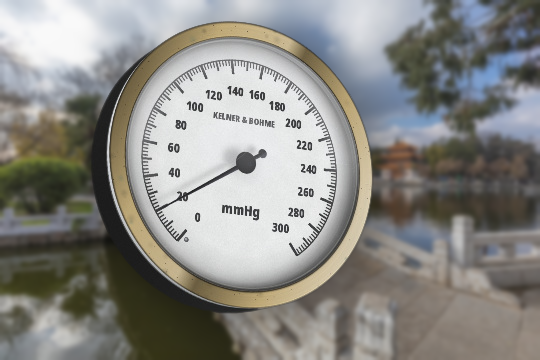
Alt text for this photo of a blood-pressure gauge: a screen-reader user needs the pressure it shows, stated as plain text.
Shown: 20 mmHg
